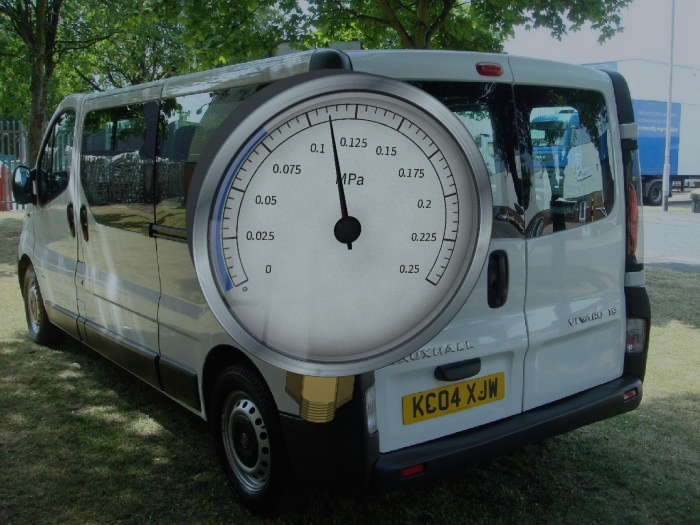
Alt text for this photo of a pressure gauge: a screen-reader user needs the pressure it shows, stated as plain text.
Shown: 0.11 MPa
